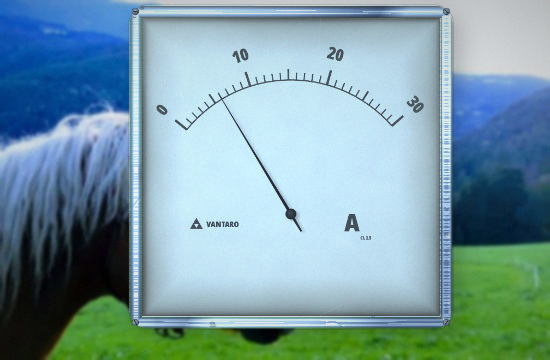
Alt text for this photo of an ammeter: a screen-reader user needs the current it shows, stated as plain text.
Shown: 6 A
